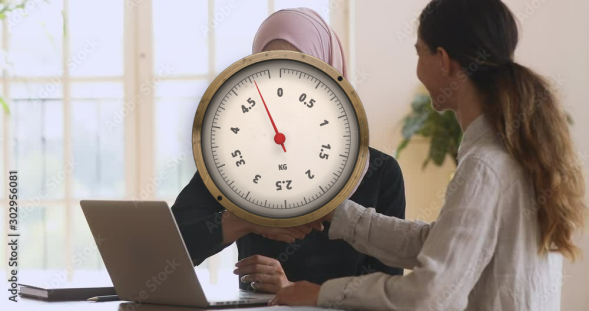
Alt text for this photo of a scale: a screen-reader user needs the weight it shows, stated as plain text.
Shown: 4.8 kg
